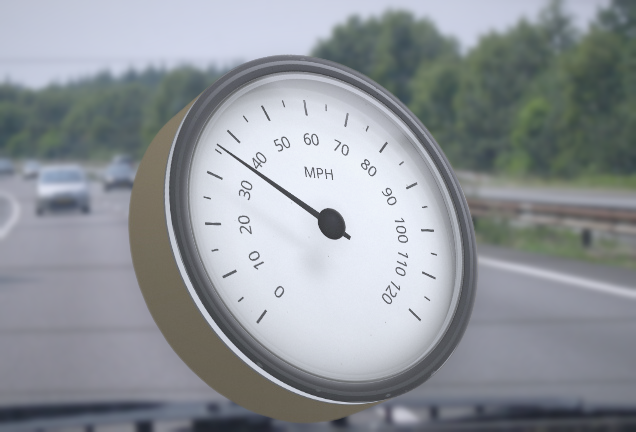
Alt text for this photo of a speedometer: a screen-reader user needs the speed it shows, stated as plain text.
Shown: 35 mph
